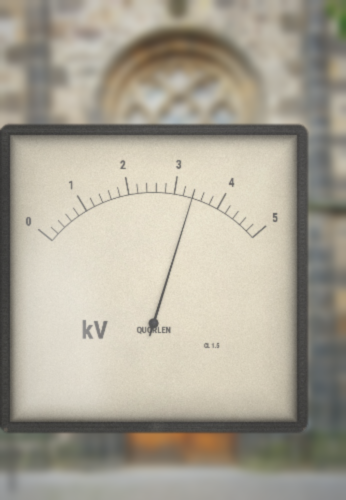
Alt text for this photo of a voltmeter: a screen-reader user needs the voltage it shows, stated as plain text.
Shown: 3.4 kV
